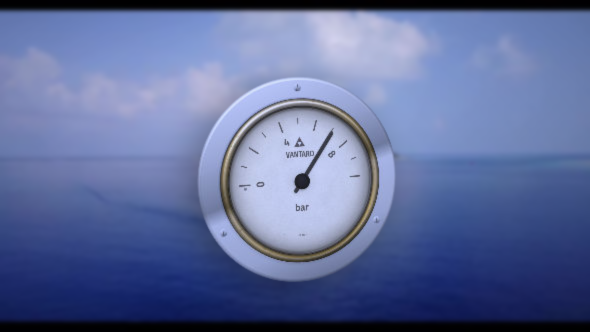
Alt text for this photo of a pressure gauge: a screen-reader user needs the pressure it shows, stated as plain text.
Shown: 7 bar
